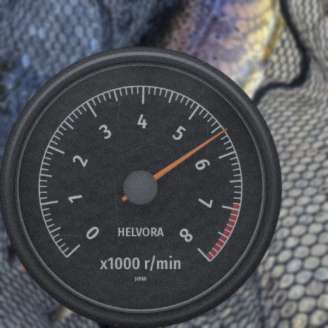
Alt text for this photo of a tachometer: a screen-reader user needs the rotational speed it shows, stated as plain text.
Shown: 5600 rpm
